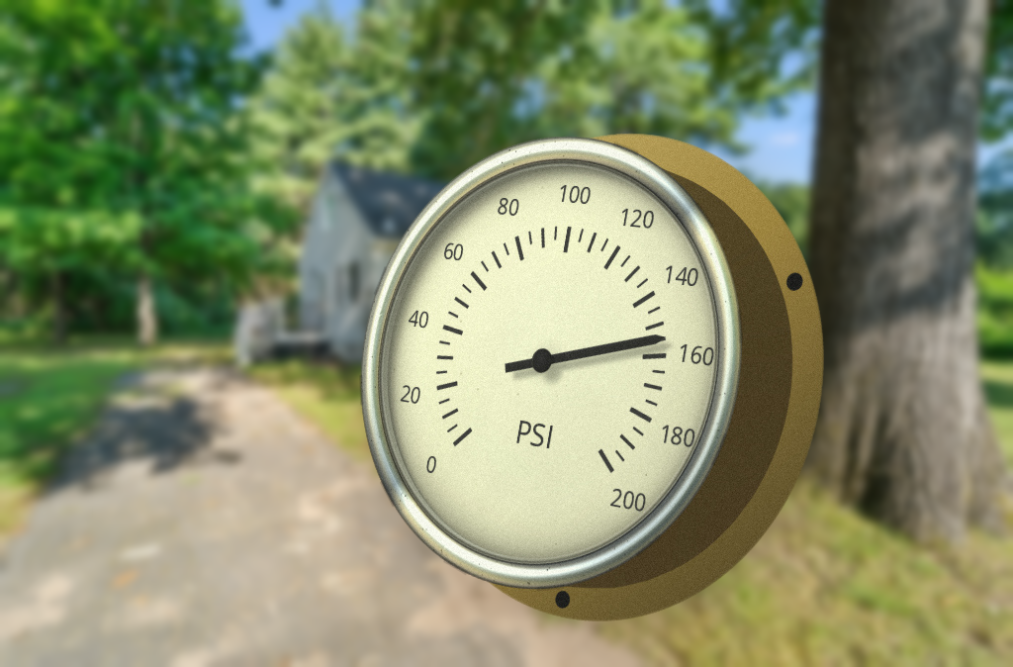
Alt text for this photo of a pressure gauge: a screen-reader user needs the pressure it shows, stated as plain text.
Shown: 155 psi
